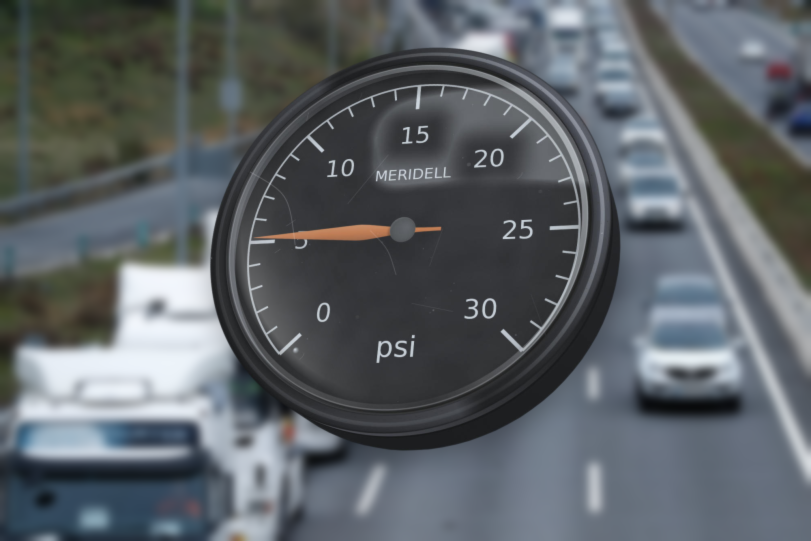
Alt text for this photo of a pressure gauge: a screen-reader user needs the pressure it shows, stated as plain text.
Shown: 5 psi
